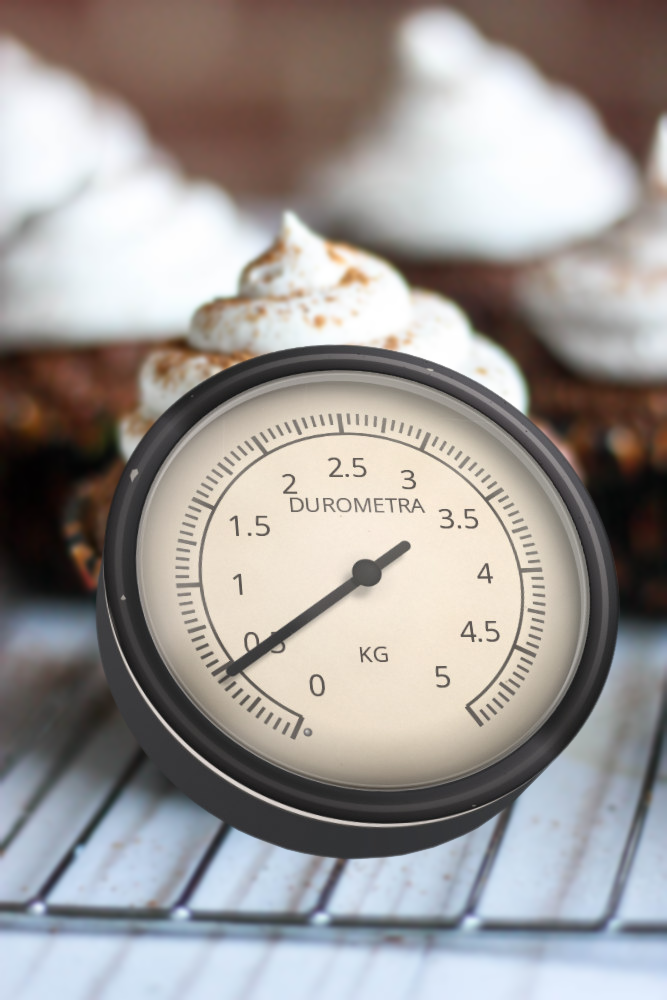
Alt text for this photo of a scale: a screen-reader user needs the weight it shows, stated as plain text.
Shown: 0.45 kg
